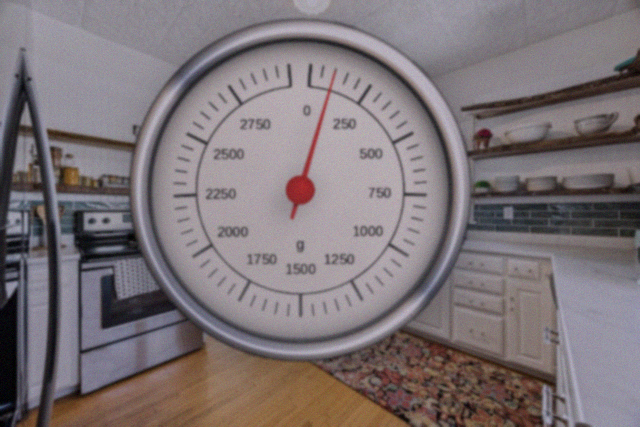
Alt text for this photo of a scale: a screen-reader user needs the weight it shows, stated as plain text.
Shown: 100 g
